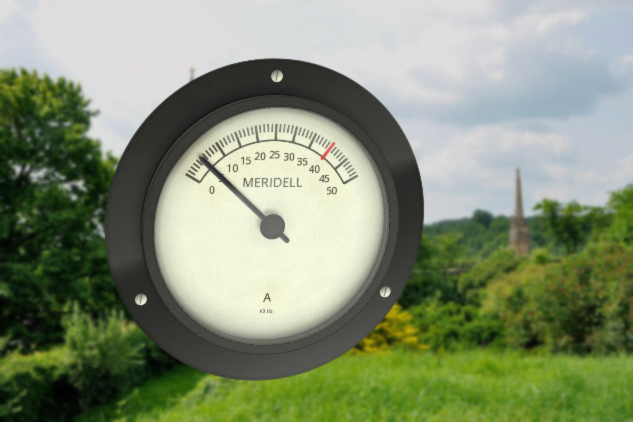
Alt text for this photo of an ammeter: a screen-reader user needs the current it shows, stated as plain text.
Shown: 5 A
